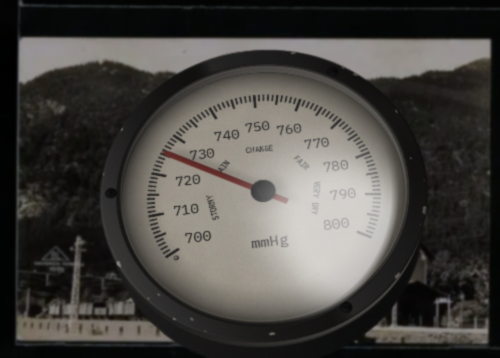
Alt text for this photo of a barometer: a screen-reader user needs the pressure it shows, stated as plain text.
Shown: 725 mmHg
